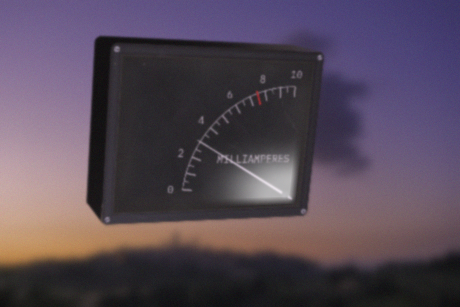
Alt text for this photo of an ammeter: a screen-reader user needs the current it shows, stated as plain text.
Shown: 3 mA
